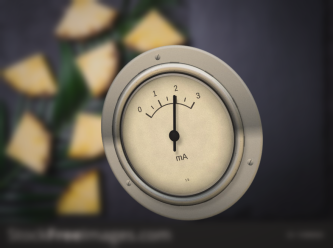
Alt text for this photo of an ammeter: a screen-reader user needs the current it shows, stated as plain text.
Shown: 2 mA
